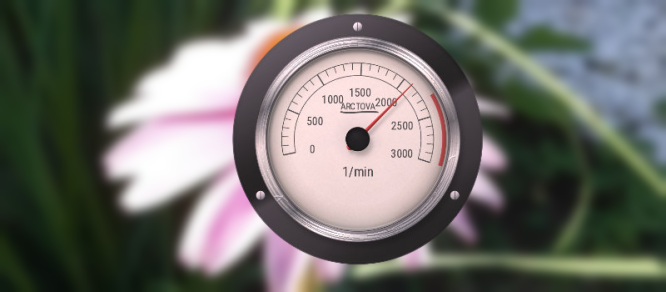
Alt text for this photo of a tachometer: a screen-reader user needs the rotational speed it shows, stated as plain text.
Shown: 2100 rpm
